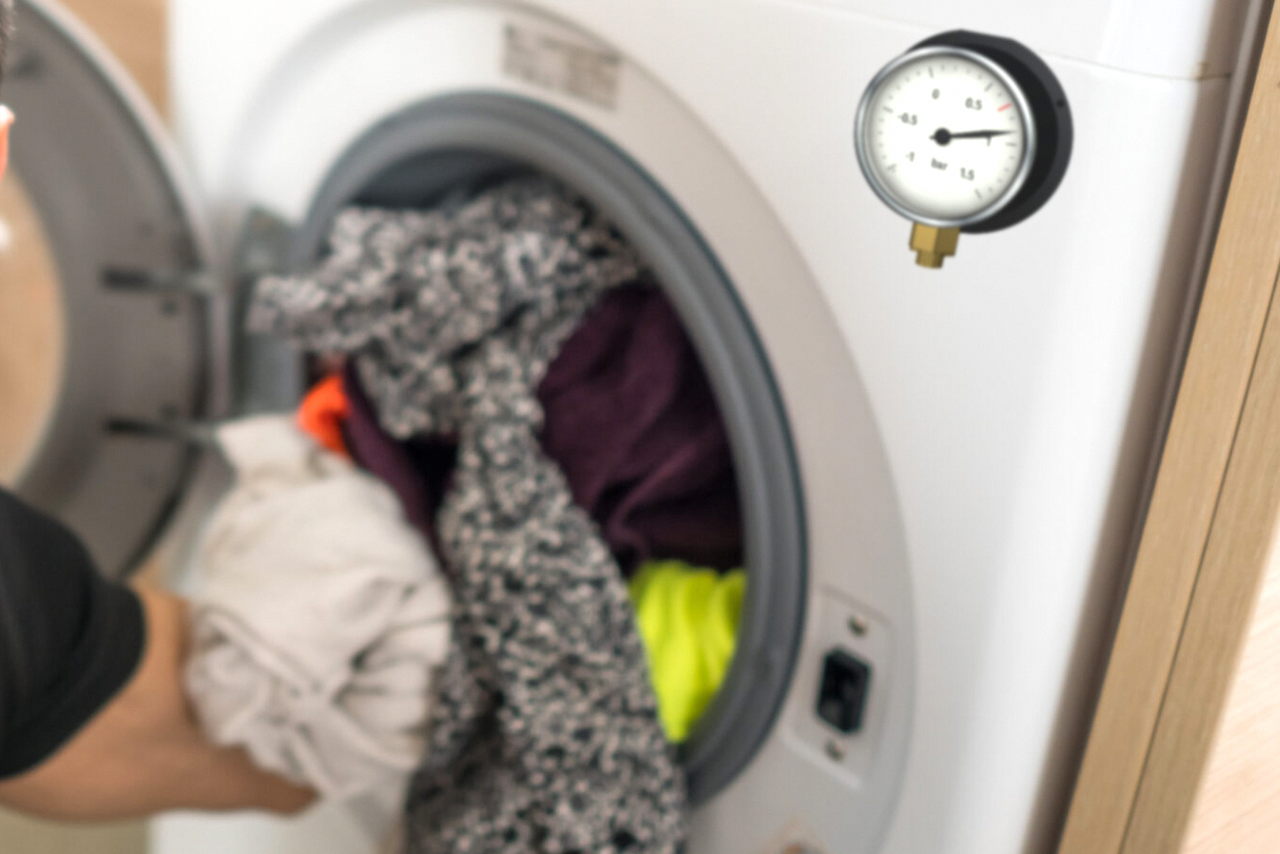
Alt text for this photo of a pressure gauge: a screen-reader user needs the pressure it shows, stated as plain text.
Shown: 0.9 bar
